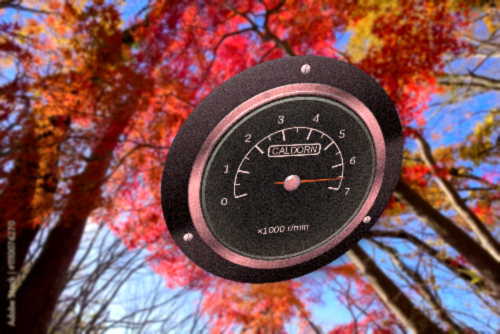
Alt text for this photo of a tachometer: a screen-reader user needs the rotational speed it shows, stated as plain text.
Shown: 6500 rpm
